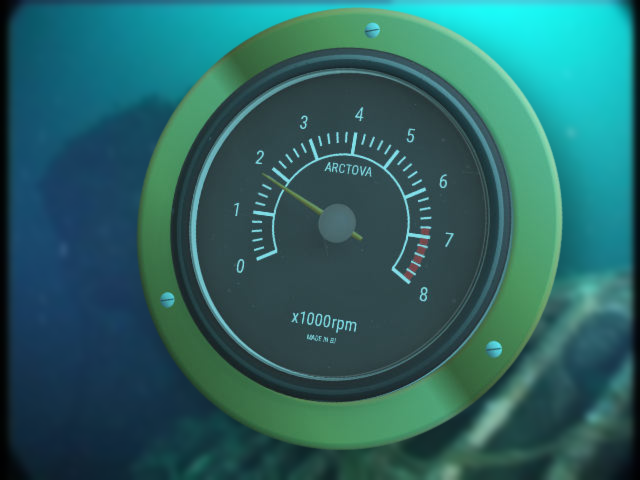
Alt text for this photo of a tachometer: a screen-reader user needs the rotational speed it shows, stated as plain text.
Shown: 1800 rpm
